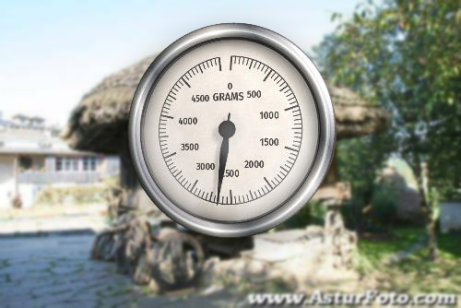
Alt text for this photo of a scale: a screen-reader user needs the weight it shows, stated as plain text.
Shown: 2650 g
